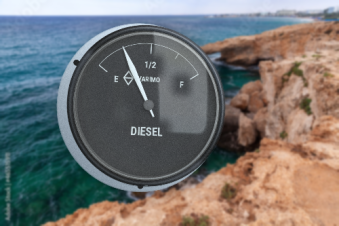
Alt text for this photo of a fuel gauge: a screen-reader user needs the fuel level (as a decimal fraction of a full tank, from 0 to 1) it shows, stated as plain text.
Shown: 0.25
